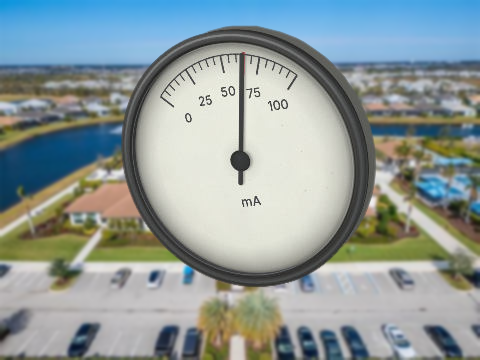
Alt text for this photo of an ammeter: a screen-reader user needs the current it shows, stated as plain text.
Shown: 65 mA
